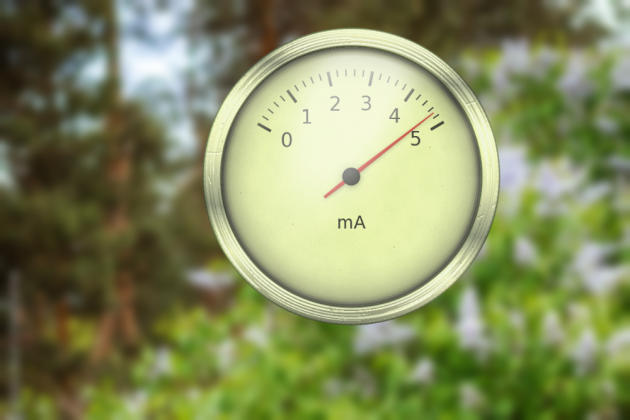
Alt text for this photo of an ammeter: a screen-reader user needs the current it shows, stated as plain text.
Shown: 4.7 mA
